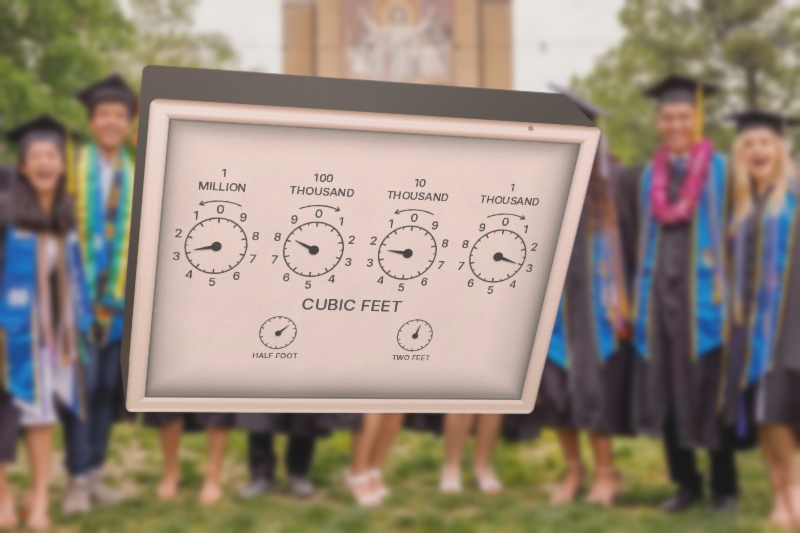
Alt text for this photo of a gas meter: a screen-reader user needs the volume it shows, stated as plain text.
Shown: 282300 ft³
